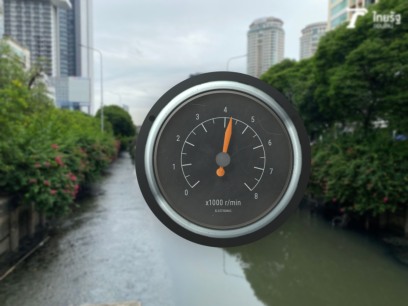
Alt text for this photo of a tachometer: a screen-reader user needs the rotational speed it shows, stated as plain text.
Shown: 4250 rpm
